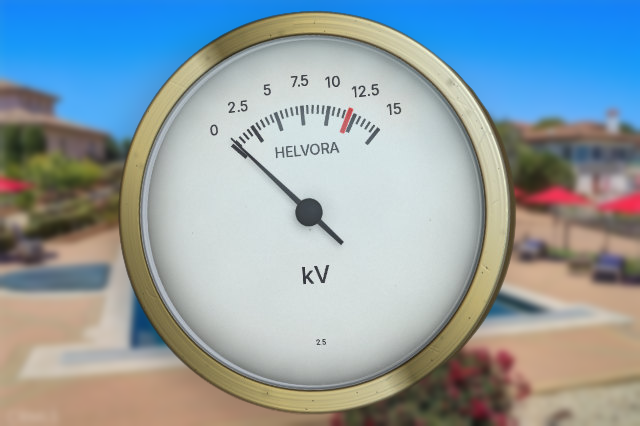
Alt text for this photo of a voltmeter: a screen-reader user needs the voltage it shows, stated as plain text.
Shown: 0.5 kV
